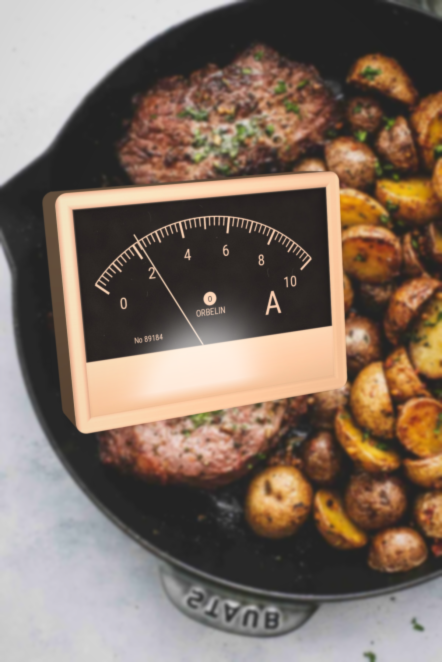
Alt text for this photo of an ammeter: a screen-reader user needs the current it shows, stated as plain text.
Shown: 2.2 A
